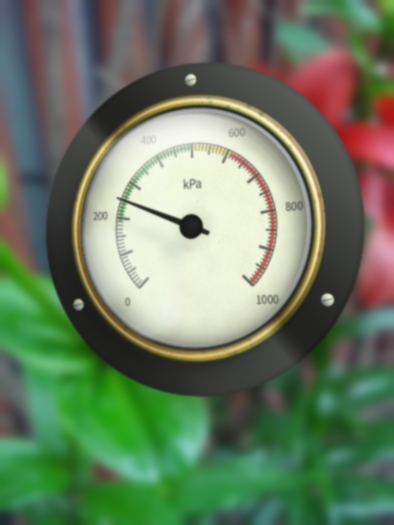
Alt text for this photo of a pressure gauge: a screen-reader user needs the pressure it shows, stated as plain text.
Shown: 250 kPa
